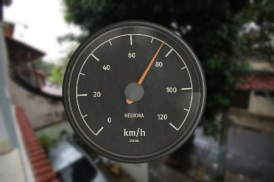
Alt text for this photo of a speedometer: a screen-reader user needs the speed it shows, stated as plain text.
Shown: 75 km/h
